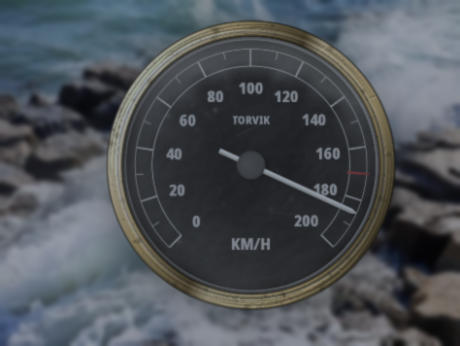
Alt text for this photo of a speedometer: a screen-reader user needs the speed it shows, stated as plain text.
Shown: 185 km/h
